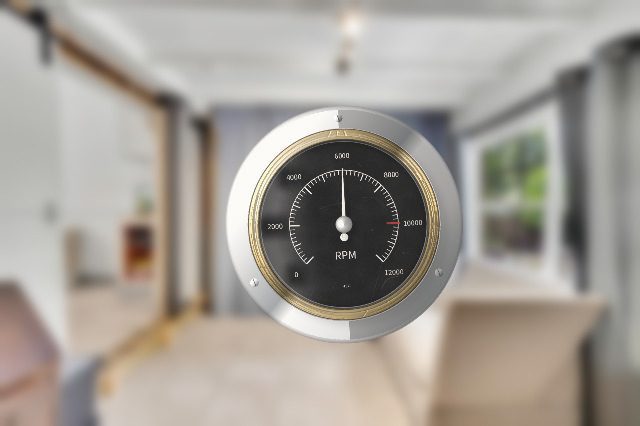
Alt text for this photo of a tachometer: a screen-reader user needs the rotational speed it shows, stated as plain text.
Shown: 6000 rpm
